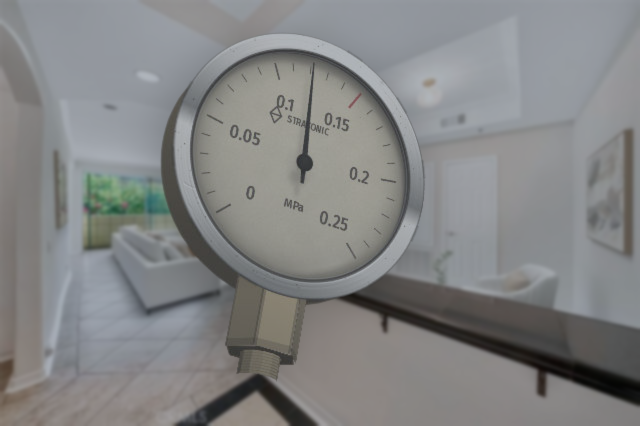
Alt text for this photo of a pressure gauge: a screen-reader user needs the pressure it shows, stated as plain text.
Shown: 0.12 MPa
